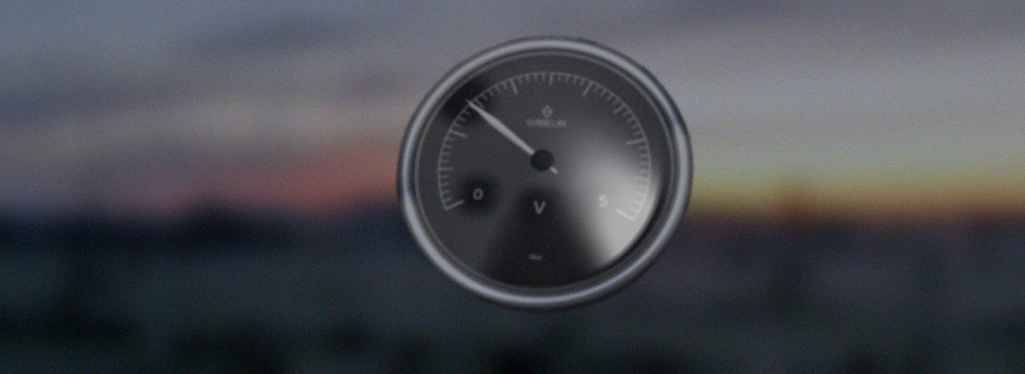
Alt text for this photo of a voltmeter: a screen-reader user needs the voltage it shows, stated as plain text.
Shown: 1.4 V
